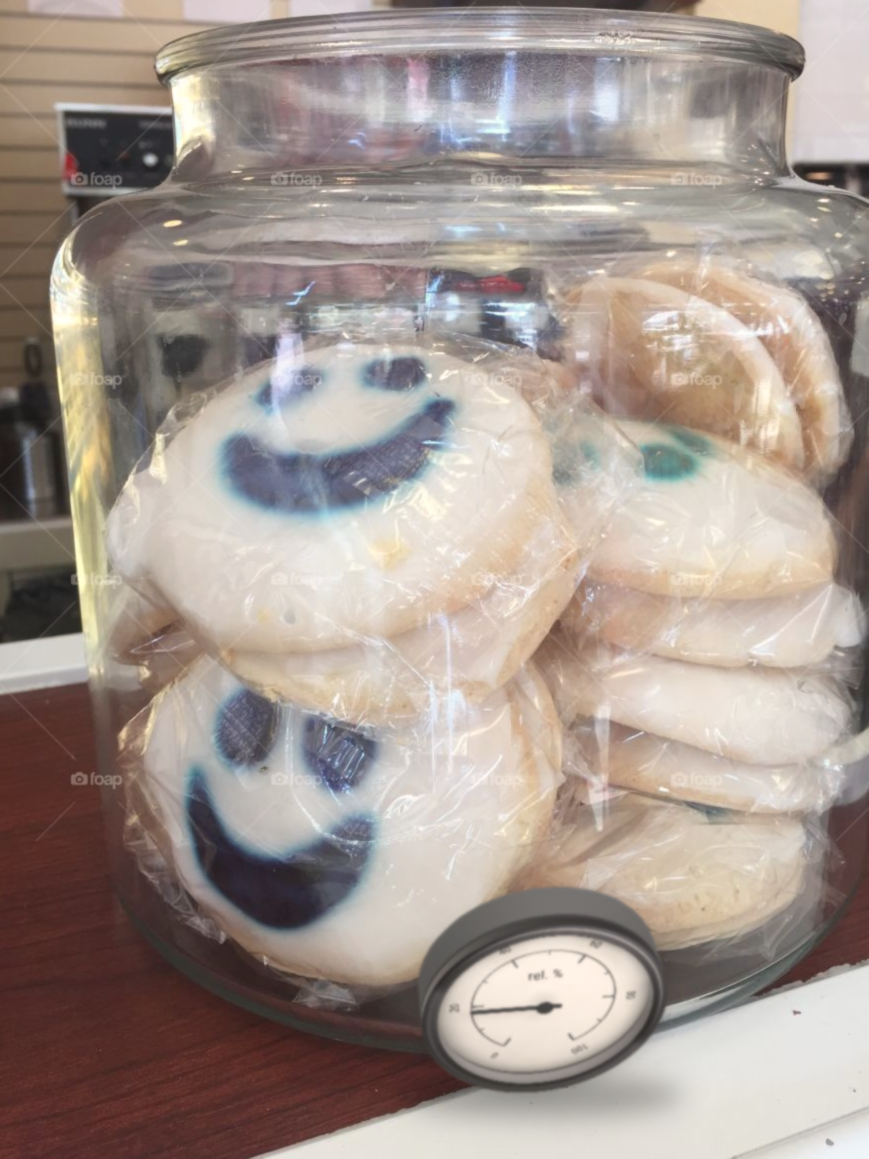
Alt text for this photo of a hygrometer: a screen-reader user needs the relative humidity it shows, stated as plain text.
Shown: 20 %
